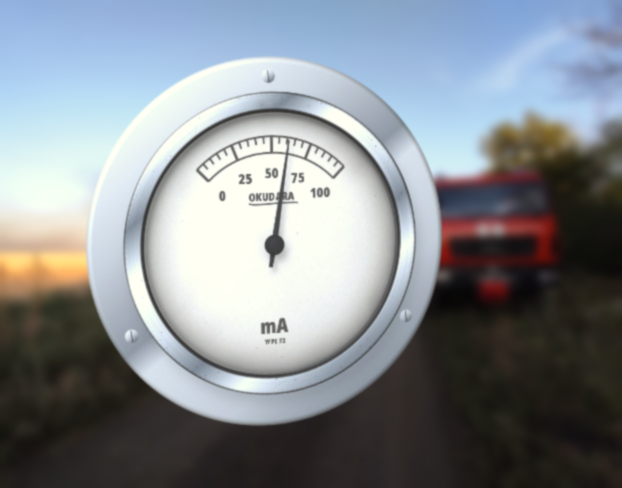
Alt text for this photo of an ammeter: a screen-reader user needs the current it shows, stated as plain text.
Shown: 60 mA
